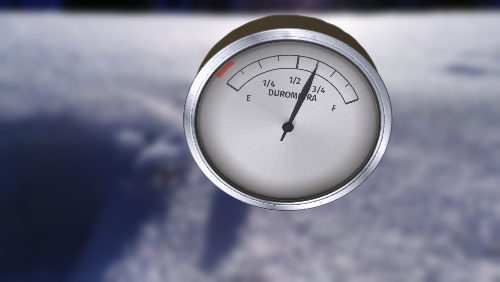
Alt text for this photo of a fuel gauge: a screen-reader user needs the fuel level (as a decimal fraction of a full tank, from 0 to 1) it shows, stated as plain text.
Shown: 0.625
